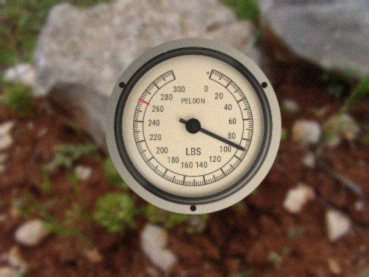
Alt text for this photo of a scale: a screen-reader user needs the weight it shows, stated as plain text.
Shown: 90 lb
